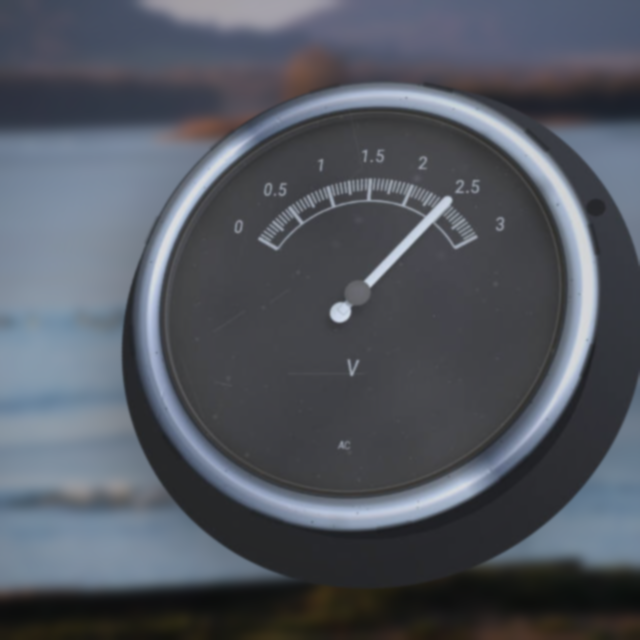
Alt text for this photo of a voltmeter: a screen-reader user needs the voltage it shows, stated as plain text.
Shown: 2.5 V
